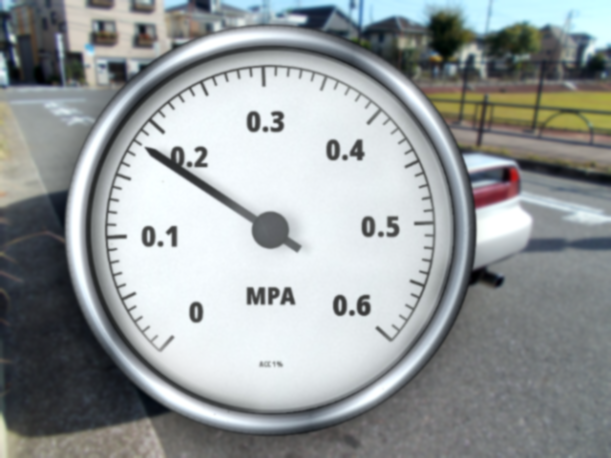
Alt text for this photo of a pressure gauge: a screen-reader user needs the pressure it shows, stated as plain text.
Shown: 0.18 MPa
